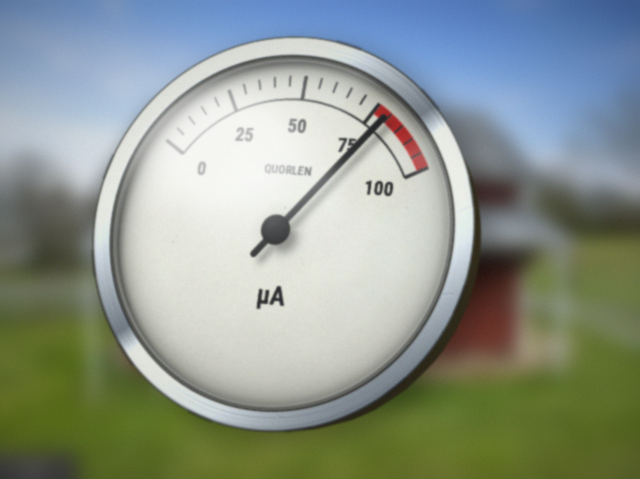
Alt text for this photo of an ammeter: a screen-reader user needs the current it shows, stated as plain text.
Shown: 80 µA
